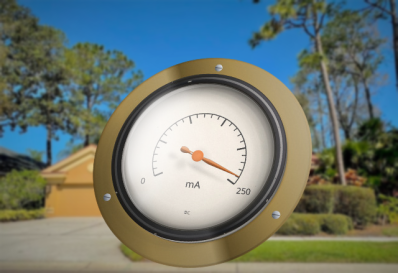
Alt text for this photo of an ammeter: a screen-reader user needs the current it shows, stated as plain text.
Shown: 240 mA
